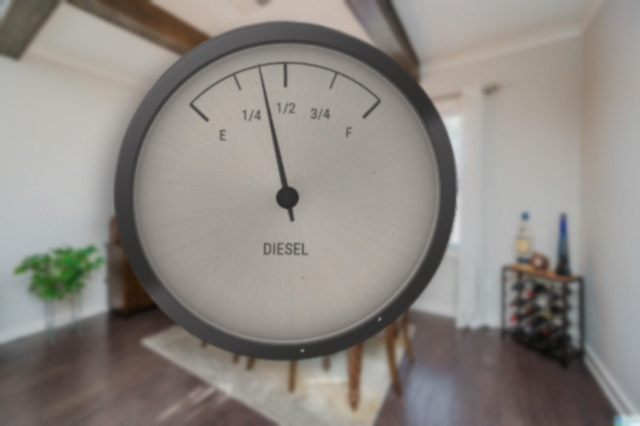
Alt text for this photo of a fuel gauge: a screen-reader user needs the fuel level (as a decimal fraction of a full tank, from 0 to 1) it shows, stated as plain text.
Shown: 0.375
